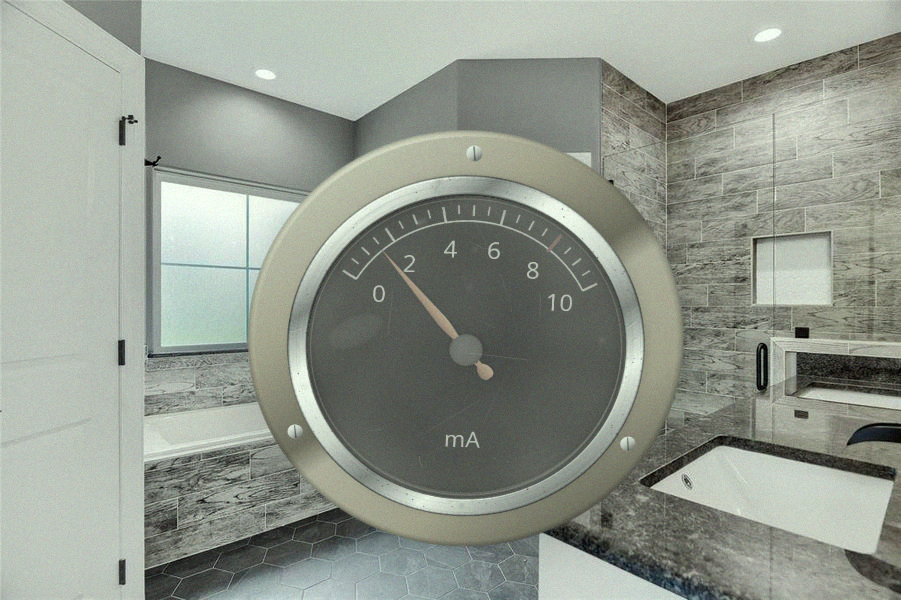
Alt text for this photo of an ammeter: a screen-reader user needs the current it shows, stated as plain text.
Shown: 1.5 mA
